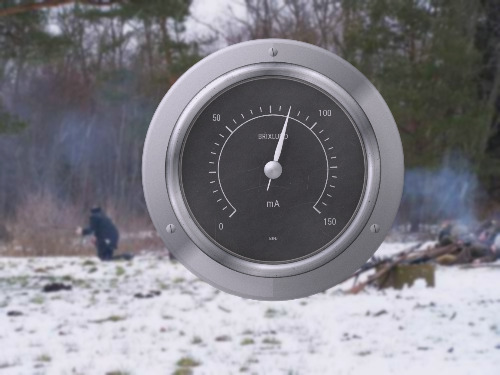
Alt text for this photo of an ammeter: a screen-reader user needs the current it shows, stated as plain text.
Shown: 85 mA
